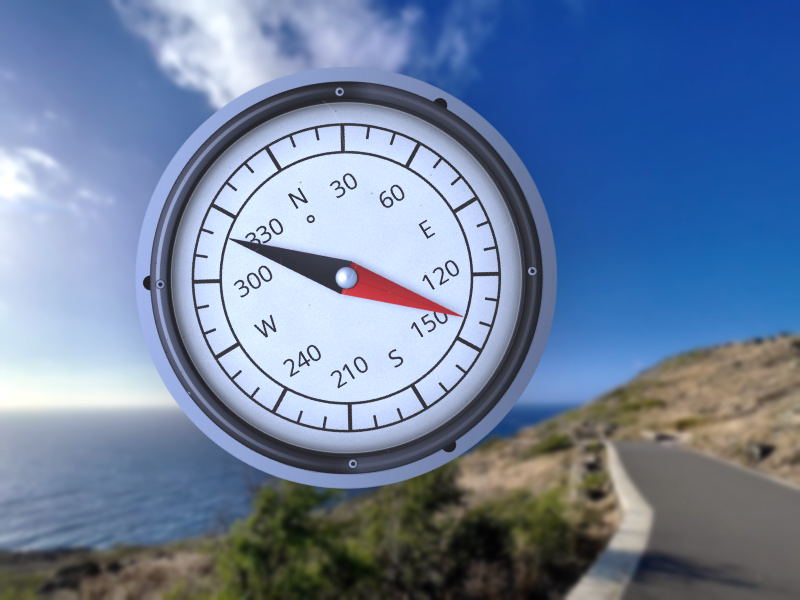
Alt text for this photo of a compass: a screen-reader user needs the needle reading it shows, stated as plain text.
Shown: 140 °
